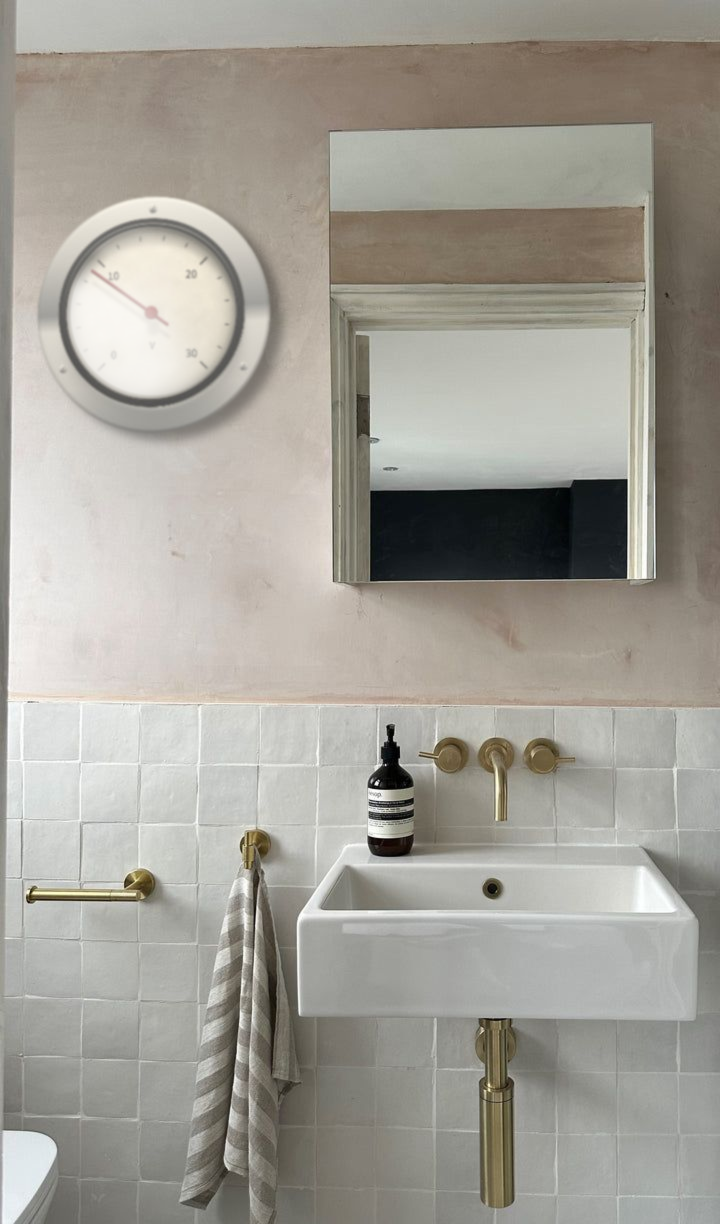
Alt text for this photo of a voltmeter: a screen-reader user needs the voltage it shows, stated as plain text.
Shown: 9 V
